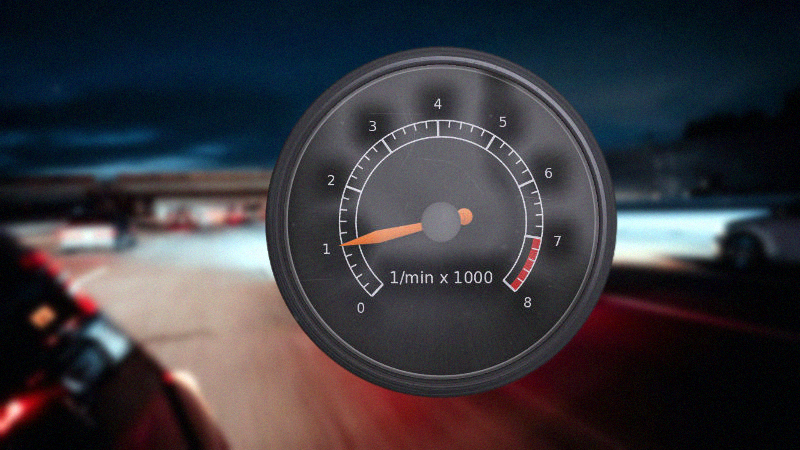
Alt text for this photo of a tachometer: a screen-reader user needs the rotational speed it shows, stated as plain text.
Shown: 1000 rpm
